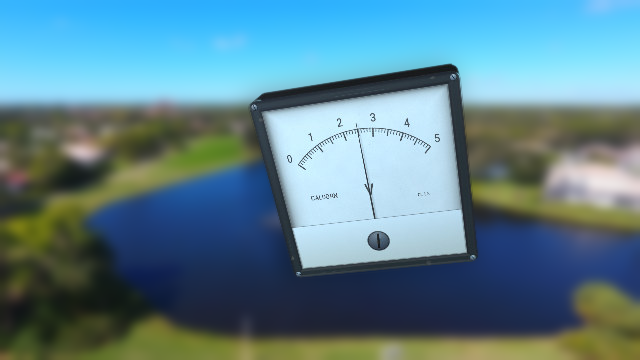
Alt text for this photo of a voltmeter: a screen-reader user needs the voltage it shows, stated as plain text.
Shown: 2.5 V
